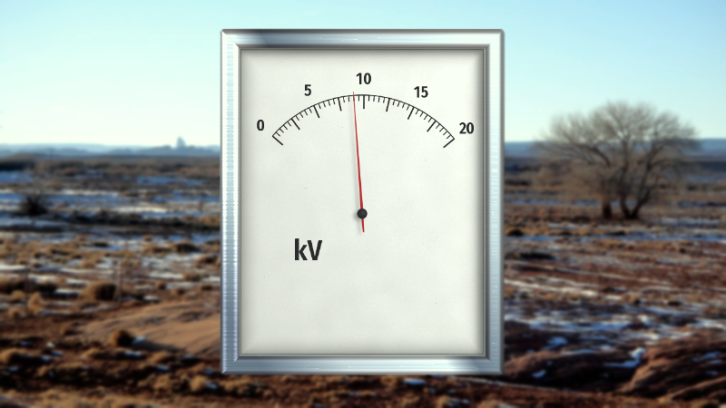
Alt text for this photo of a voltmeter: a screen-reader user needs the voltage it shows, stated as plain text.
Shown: 9 kV
